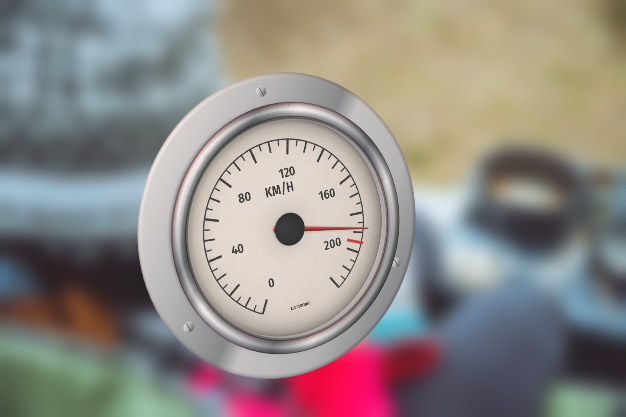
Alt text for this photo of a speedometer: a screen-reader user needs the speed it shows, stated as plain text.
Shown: 187.5 km/h
